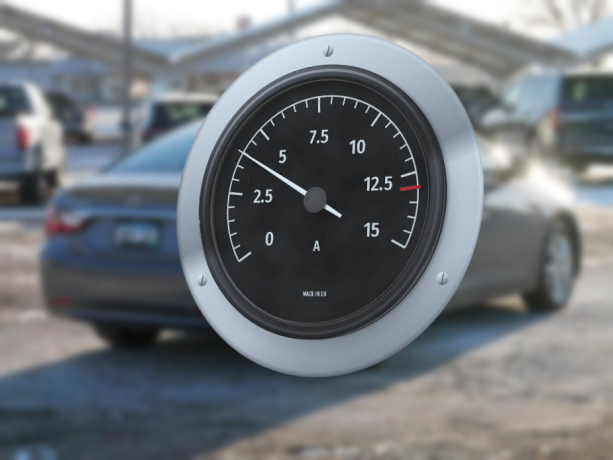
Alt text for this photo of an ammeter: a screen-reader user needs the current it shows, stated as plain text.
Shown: 4 A
